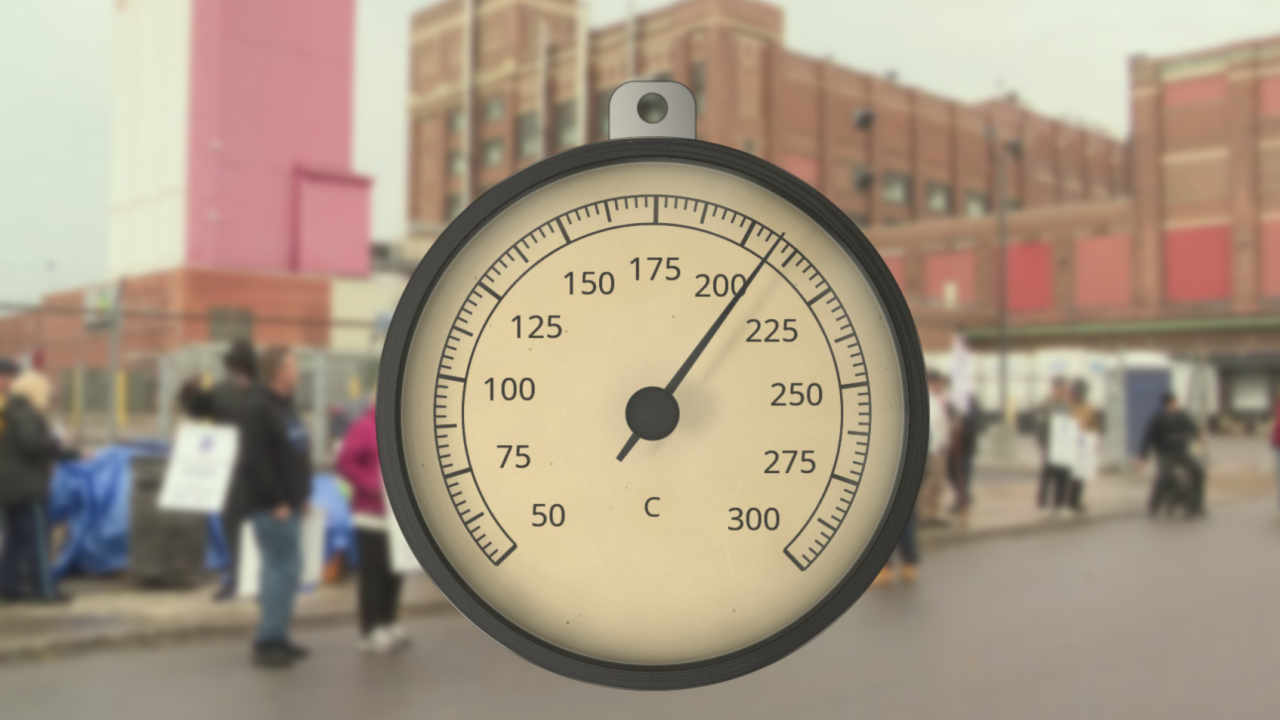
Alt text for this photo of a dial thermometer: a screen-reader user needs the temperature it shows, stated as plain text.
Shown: 207.5 °C
